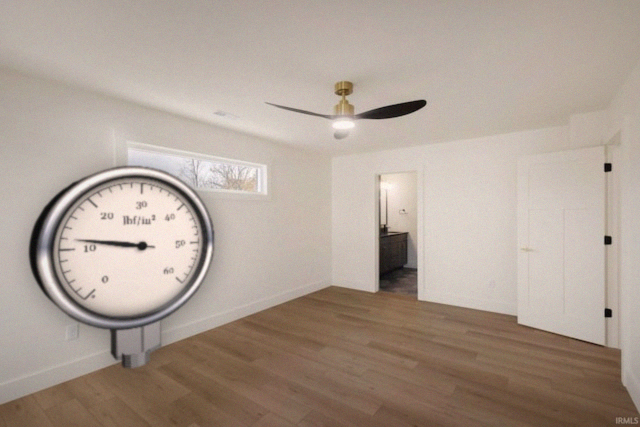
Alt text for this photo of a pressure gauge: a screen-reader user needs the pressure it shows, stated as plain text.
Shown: 12 psi
